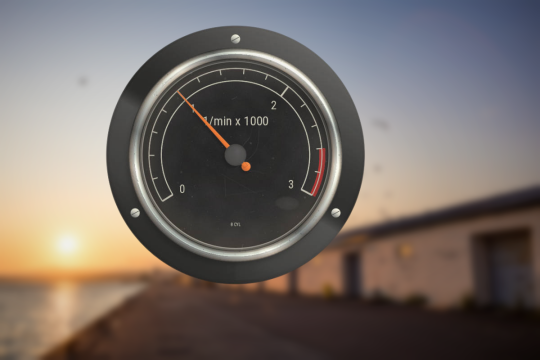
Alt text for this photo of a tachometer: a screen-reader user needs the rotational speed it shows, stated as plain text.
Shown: 1000 rpm
